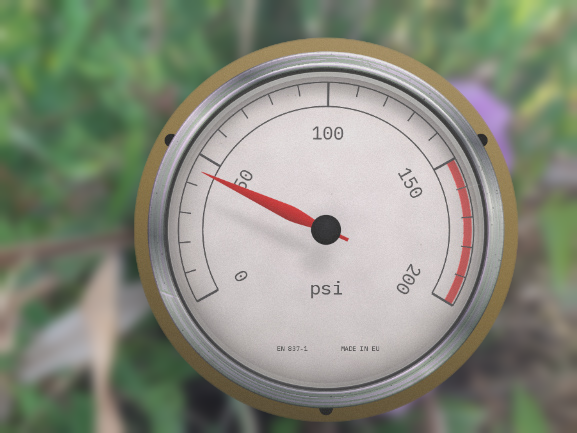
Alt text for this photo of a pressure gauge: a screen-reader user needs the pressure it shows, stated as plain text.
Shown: 45 psi
